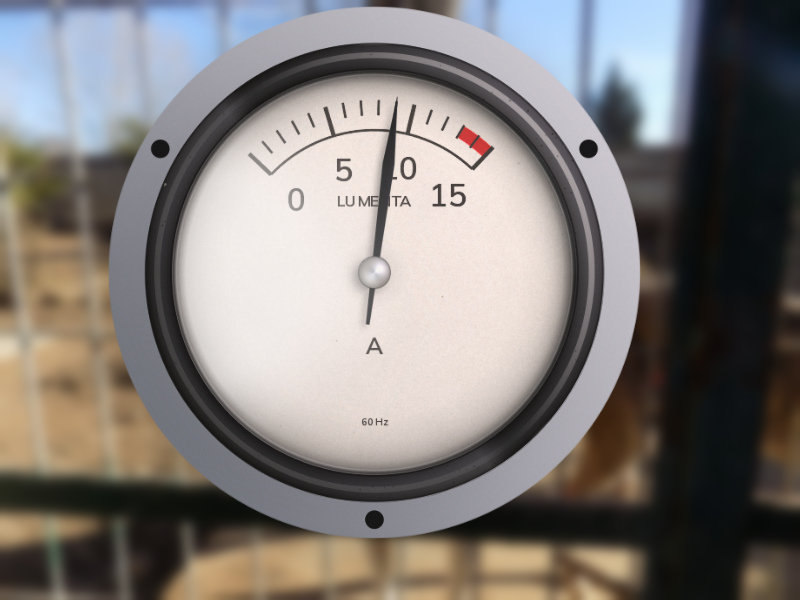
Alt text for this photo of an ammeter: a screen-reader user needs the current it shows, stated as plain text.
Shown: 9 A
